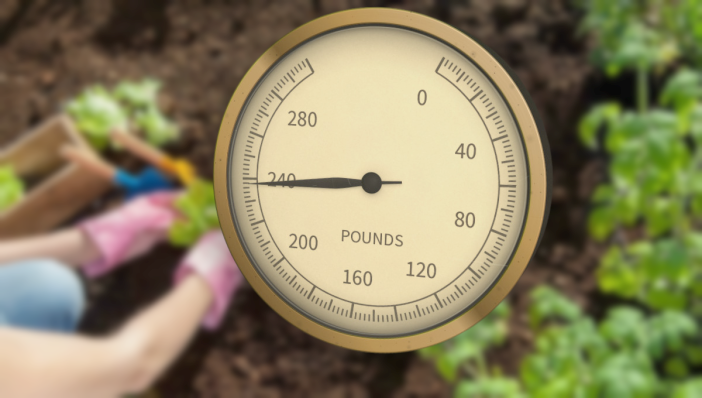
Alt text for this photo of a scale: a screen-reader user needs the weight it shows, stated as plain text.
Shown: 238 lb
